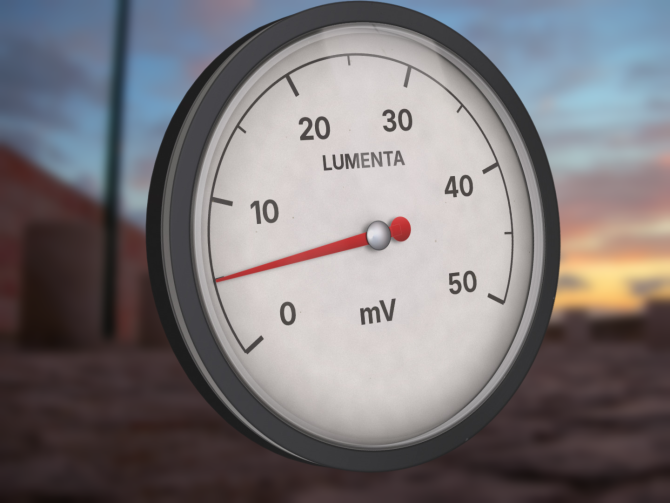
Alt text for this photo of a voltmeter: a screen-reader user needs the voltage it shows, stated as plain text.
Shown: 5 mV
